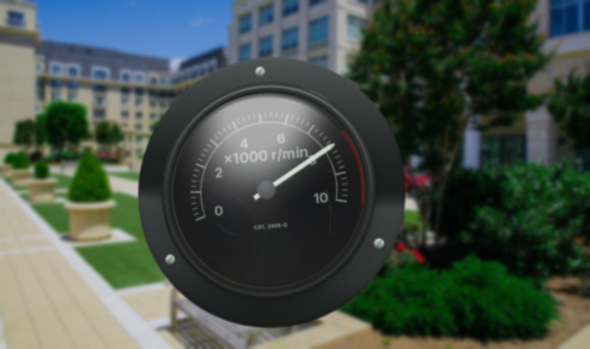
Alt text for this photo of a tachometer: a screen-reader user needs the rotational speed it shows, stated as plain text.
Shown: 8000 rpm
